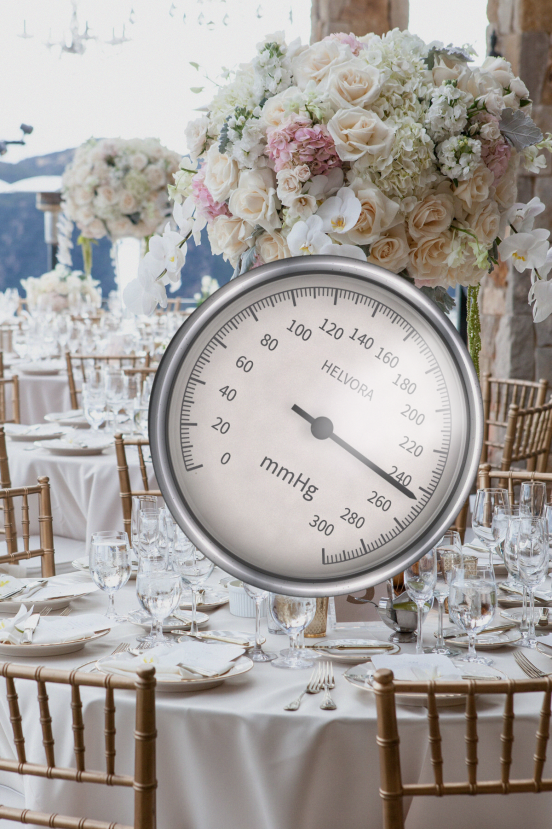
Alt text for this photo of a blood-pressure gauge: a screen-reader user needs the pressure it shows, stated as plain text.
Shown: 246 mmHg
